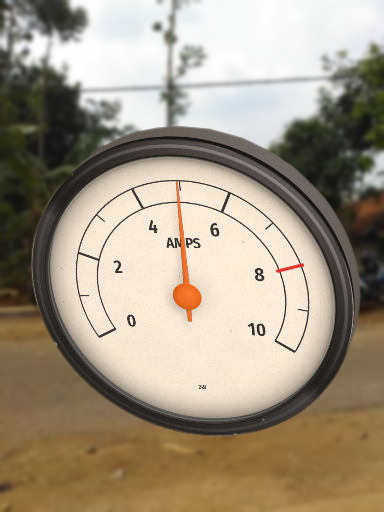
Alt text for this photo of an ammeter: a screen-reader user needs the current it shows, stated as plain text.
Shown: 5 A
